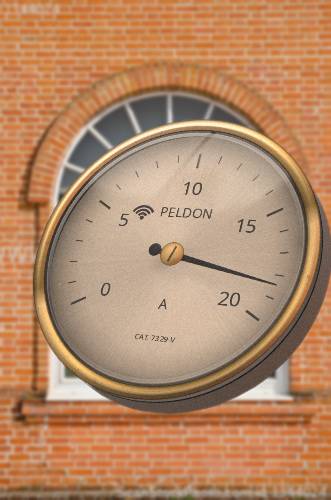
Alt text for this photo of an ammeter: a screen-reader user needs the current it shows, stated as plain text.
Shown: 18.5 A
